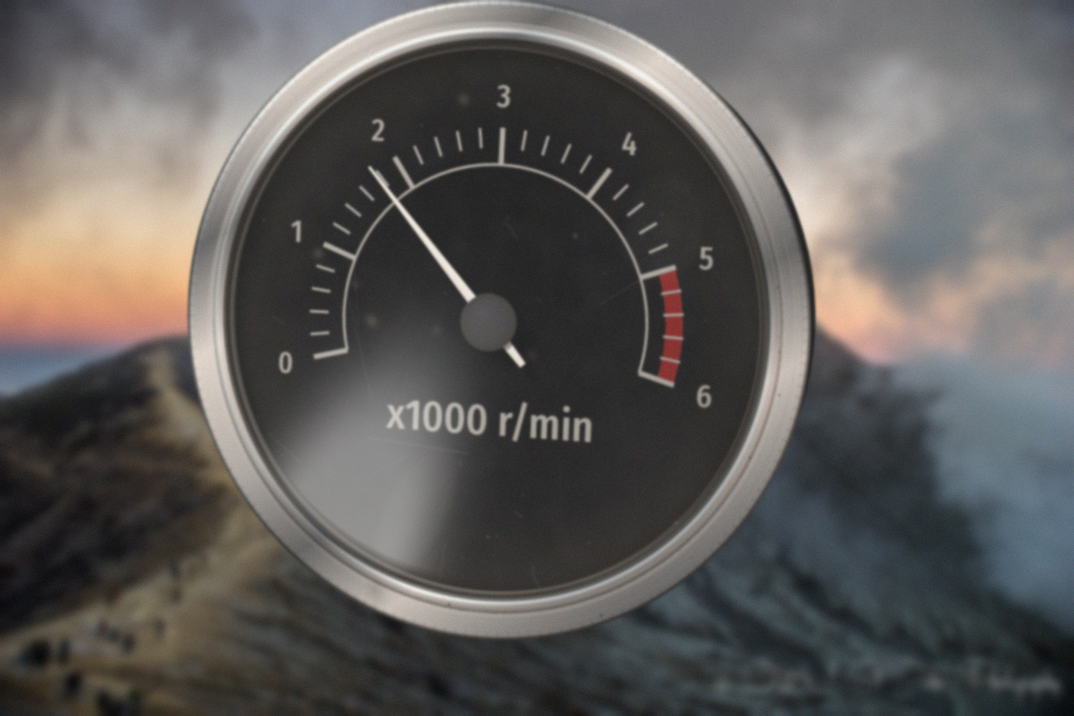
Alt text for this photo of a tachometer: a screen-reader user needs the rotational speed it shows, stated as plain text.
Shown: 1800 rpm
